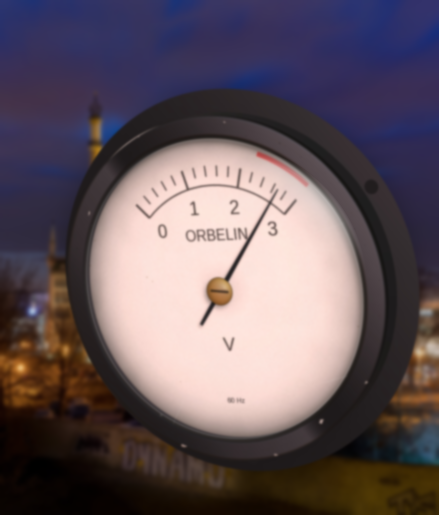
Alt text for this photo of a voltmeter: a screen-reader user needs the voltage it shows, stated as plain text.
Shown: 2.7 V
